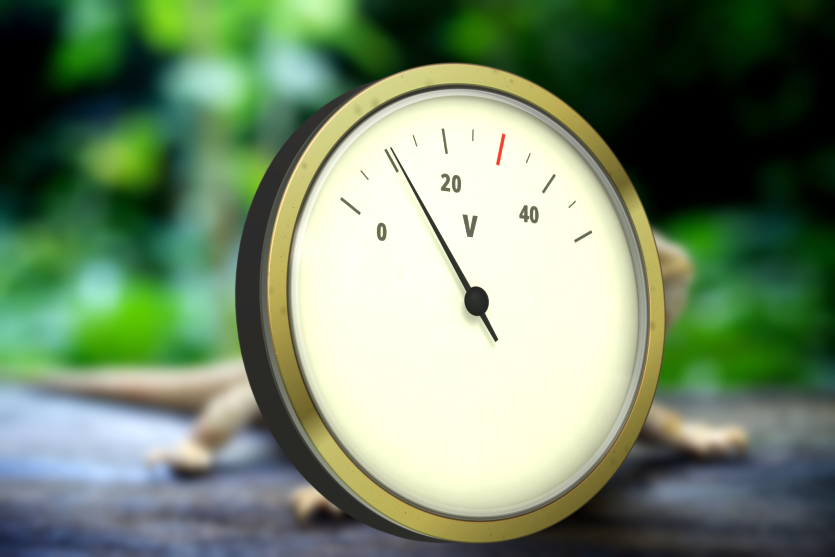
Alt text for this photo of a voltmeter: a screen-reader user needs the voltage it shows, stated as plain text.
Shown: 10 V
